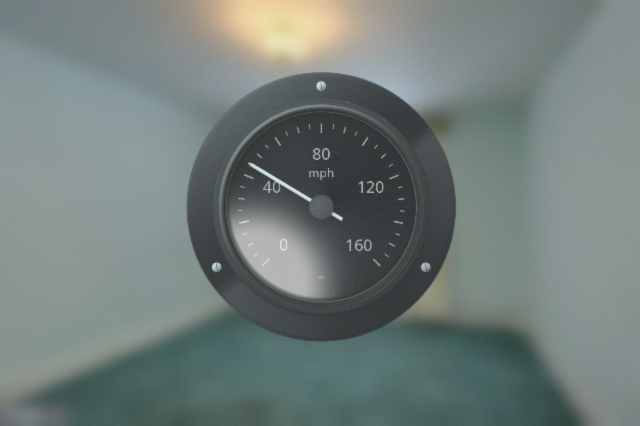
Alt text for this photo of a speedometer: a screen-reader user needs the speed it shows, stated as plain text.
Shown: 45 mph
